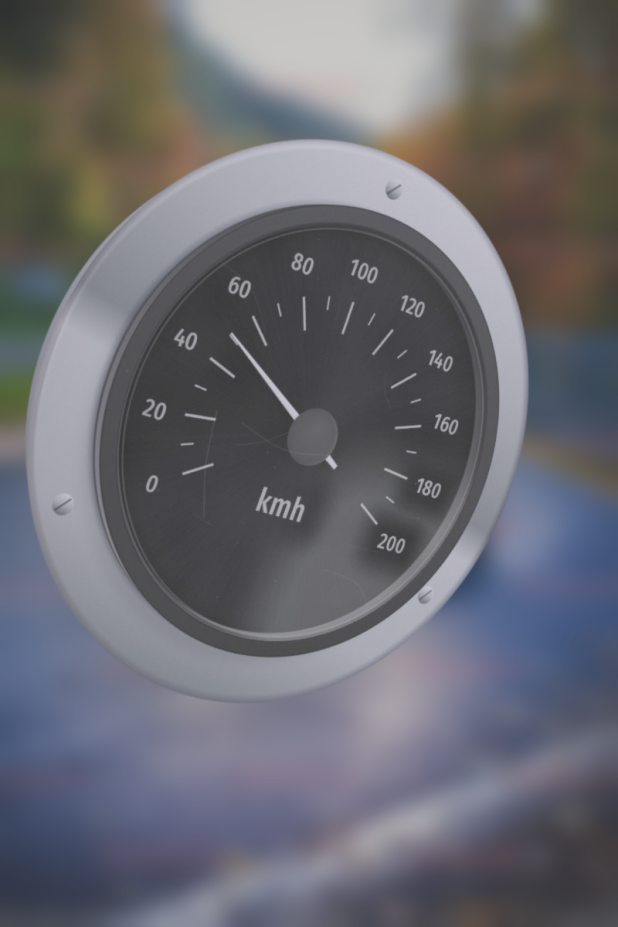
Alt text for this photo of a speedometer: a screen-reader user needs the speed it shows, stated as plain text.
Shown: 50 km/h
